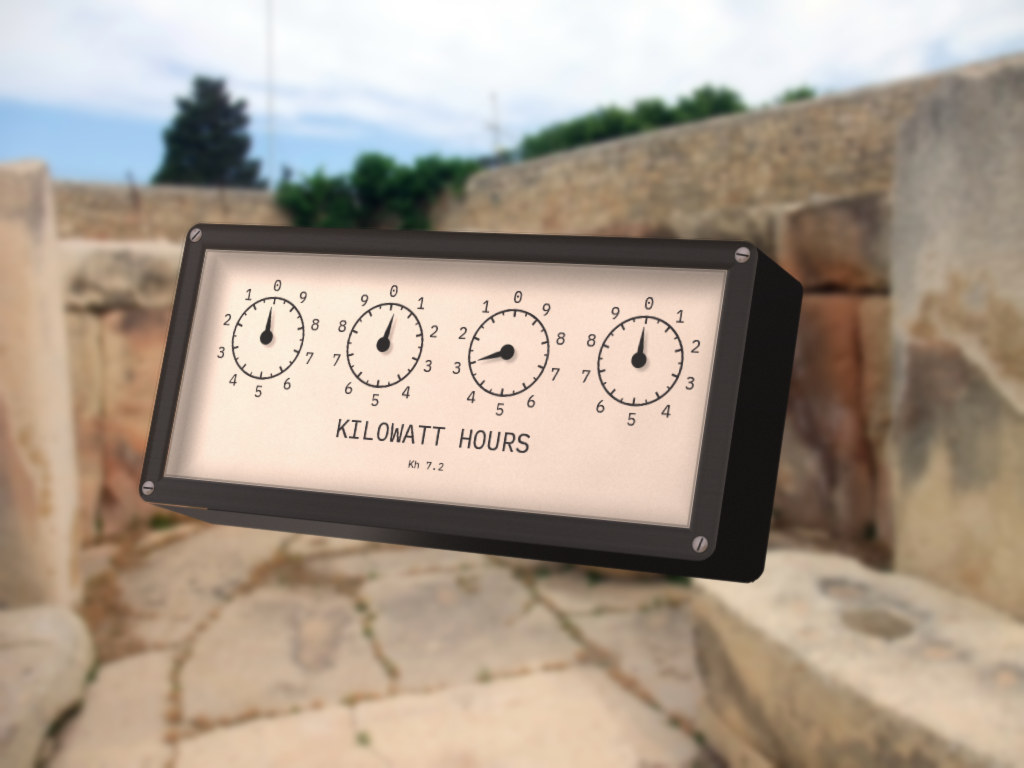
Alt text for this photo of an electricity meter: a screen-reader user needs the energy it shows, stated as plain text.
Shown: 30 kWh
